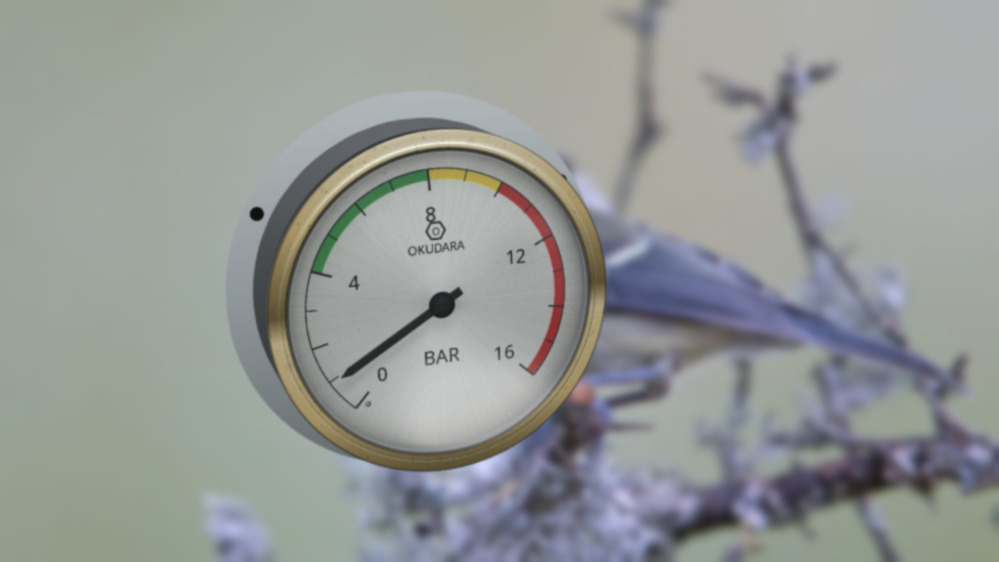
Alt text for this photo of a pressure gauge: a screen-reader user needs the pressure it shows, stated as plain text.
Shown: 1 bar
